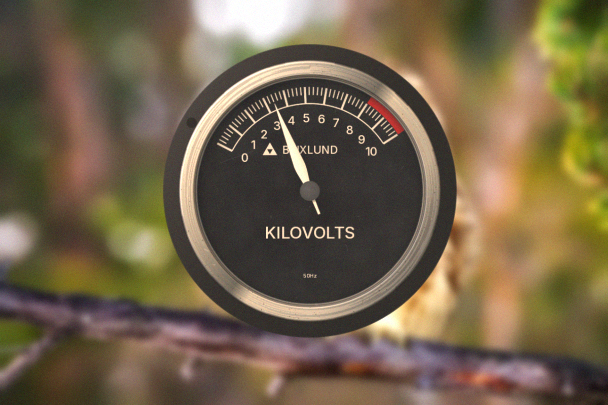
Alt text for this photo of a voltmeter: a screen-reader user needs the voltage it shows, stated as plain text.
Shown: 3.4 kV
